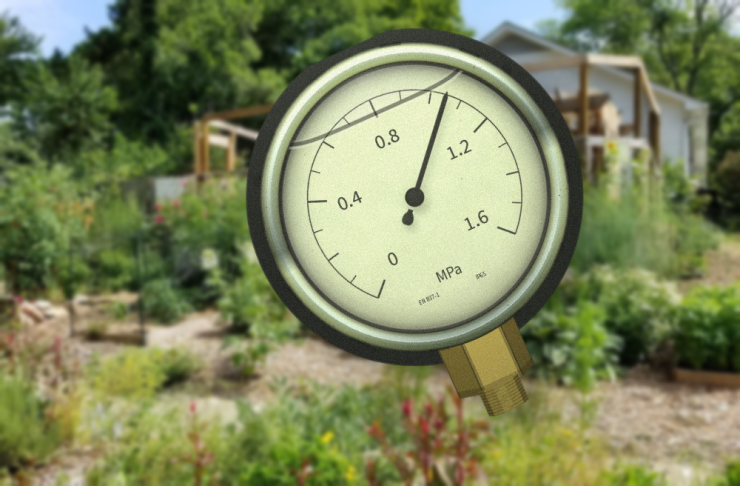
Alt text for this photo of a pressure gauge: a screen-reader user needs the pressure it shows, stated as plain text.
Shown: 1.05 MPa
